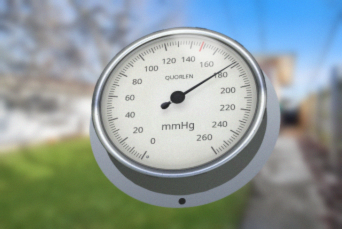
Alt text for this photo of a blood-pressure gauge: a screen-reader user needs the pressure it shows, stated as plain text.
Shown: 180 mmHg
